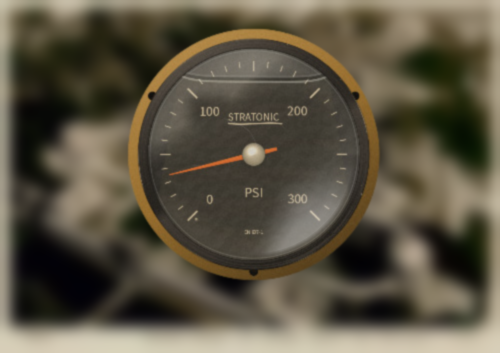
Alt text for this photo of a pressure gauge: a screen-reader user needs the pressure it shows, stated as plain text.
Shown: 35 psi
